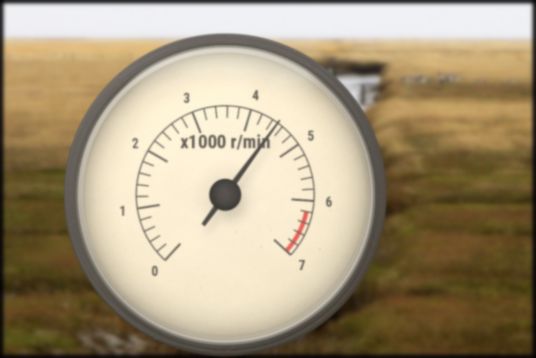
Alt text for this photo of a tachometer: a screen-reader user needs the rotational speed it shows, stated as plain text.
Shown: 4500 rpm
